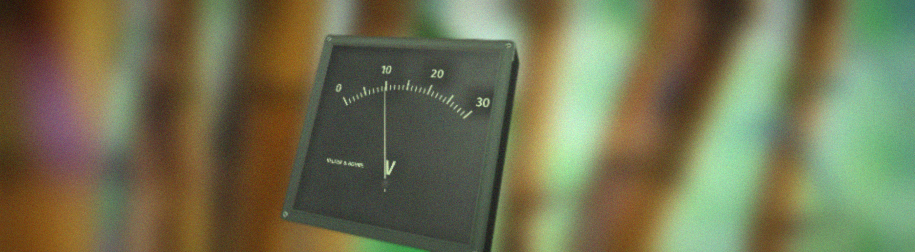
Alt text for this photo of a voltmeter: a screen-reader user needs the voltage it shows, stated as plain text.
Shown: 10 V
